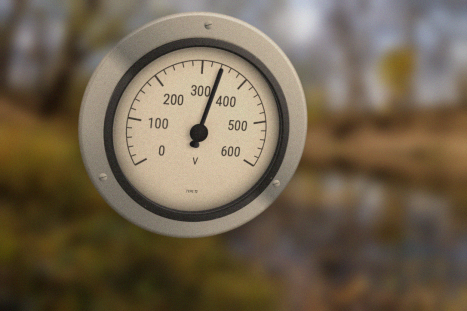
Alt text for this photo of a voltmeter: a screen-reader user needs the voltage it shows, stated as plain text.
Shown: 340 V
